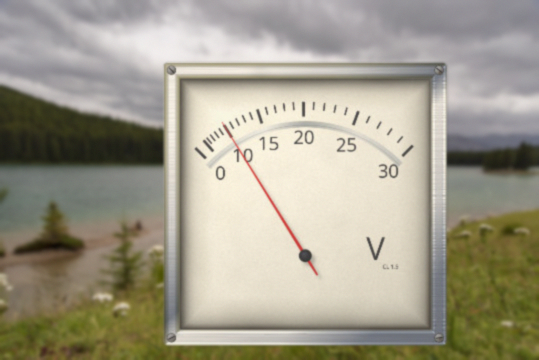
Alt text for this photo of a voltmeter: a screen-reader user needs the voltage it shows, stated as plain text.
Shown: 10 V
